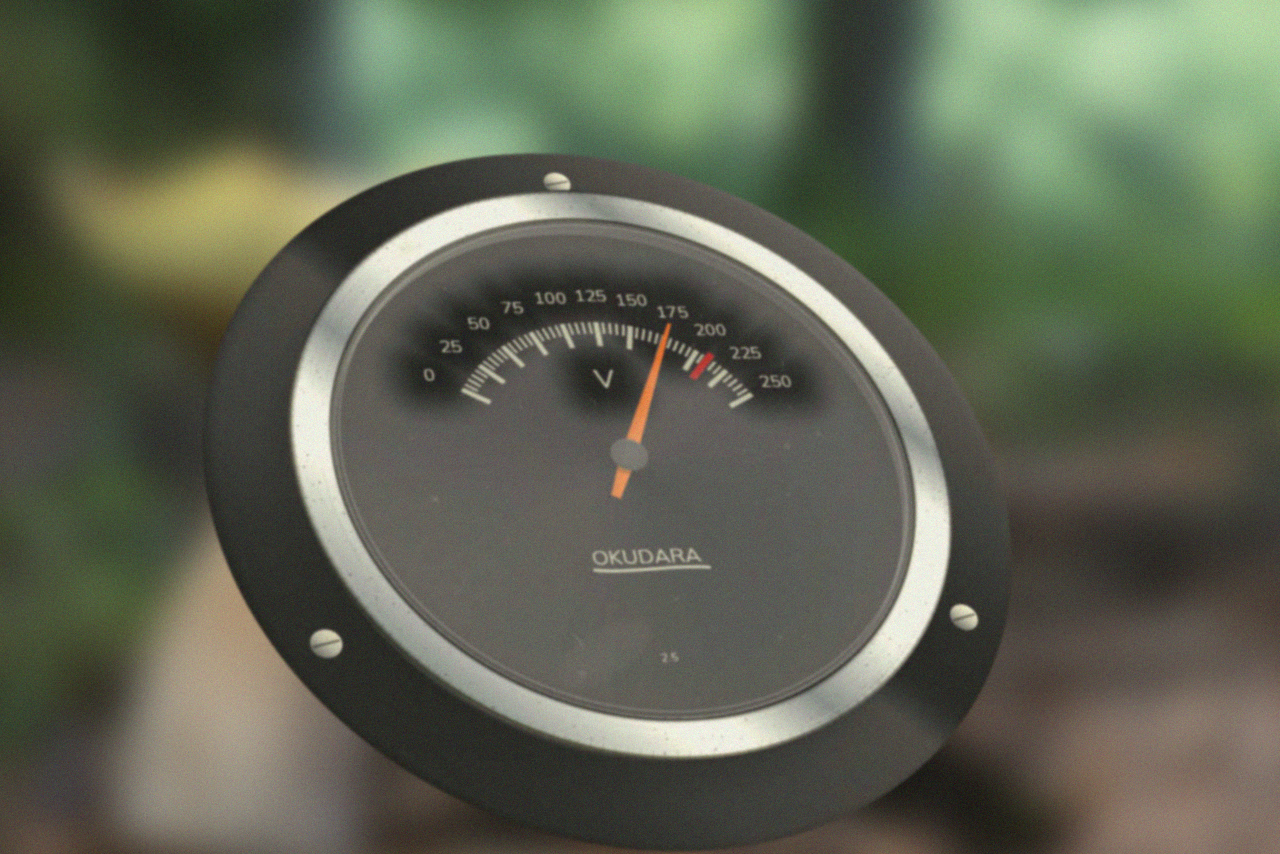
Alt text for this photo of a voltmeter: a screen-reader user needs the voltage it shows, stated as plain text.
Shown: 175 V
